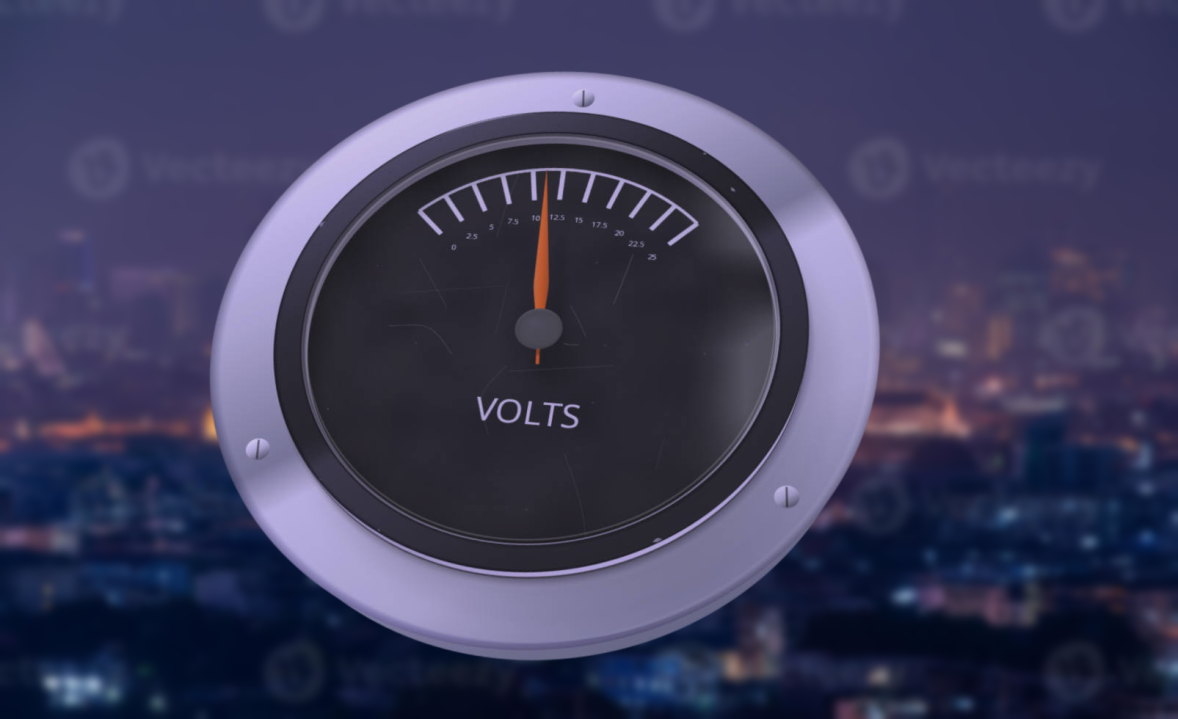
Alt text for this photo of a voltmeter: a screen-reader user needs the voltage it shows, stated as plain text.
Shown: 11.25 V
